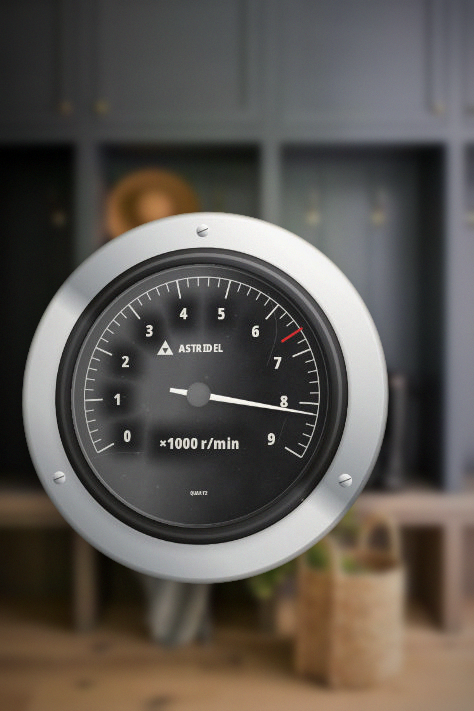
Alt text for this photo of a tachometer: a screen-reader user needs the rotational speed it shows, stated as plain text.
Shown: 8200 rpm
